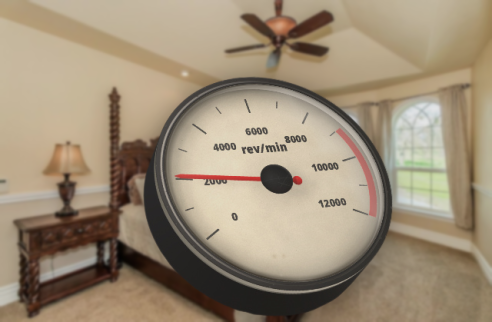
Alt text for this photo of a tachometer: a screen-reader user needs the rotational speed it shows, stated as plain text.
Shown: 2000 rpm
